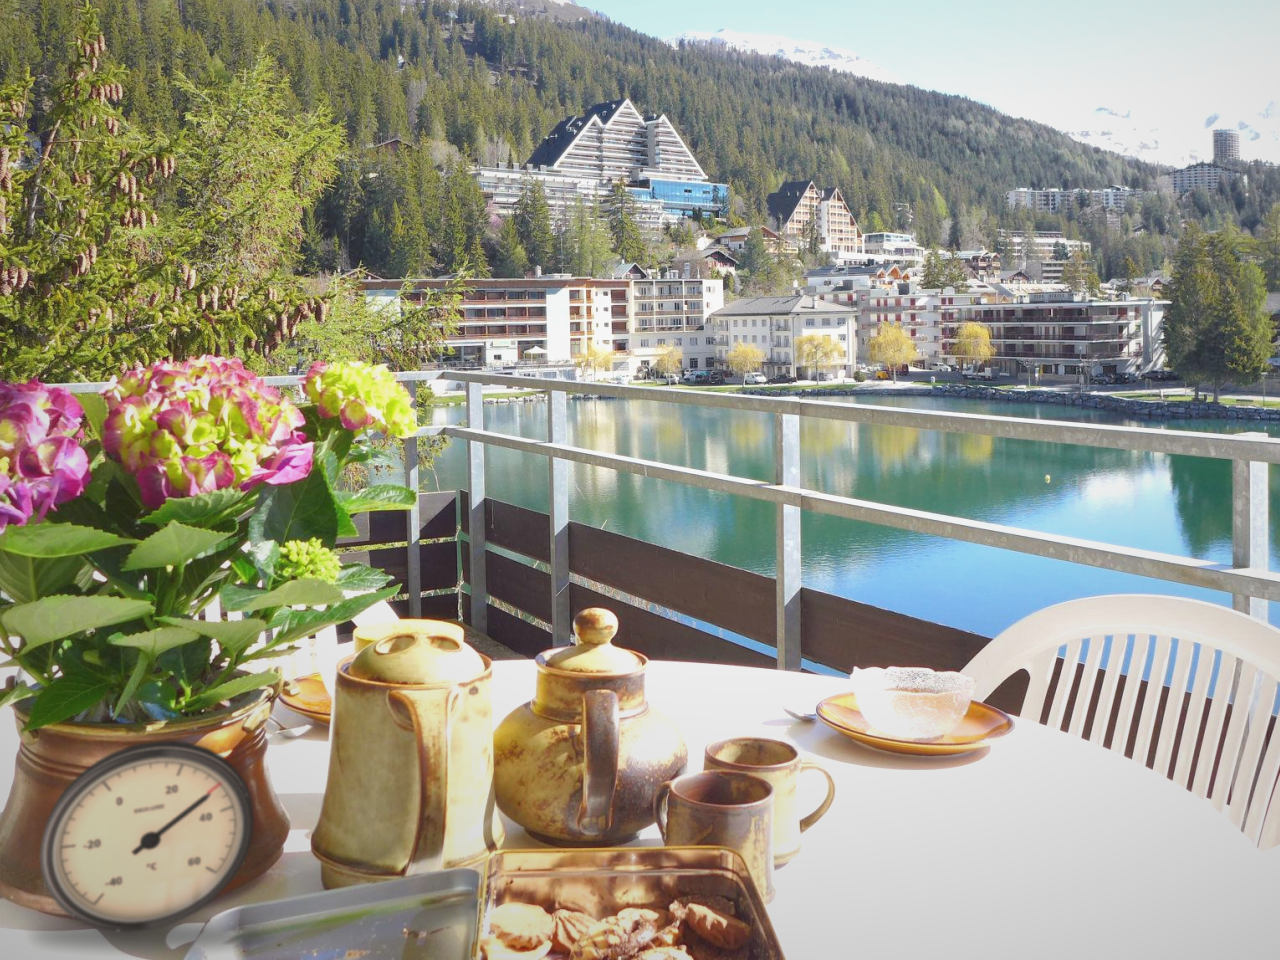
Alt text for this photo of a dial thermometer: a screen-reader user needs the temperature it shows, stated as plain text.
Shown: 32 °C
